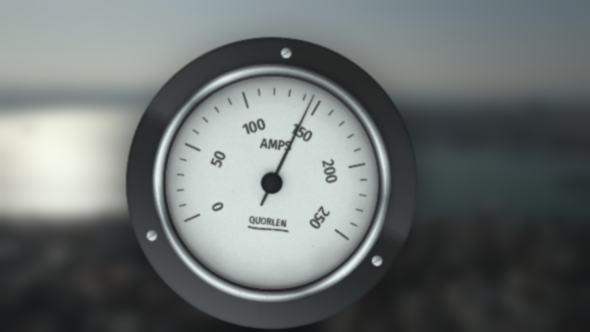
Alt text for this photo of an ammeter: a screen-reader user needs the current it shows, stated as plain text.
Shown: 145 A
